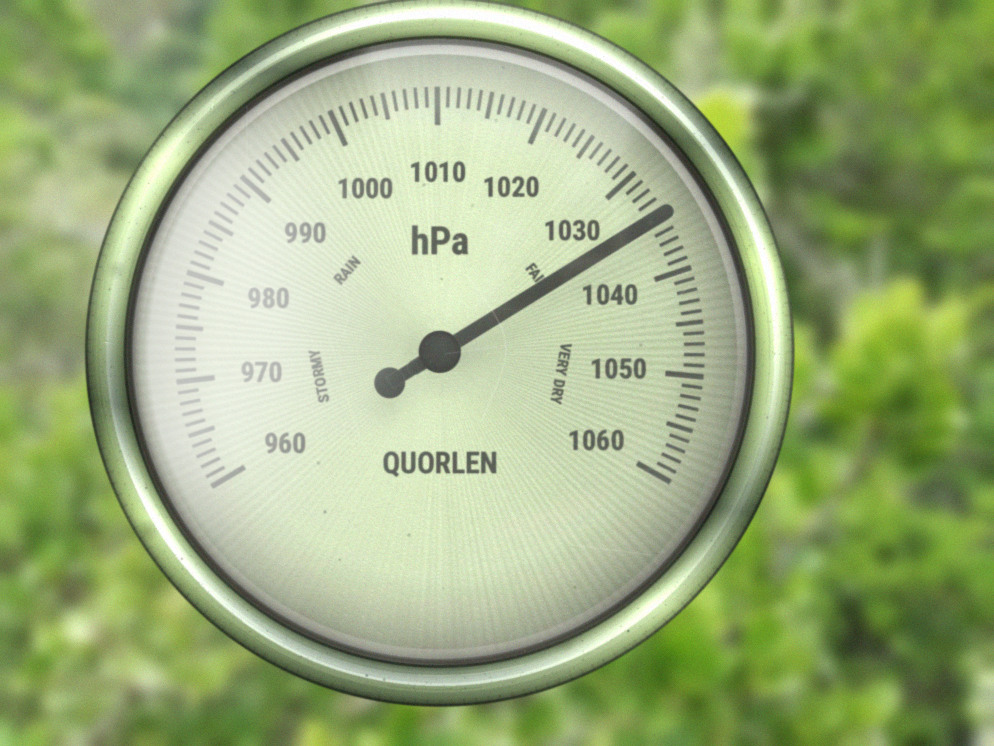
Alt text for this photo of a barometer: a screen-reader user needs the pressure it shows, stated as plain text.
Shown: 1034.5 hPa
